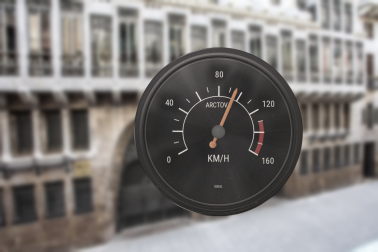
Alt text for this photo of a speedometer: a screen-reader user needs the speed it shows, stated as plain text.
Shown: 95 km/h
